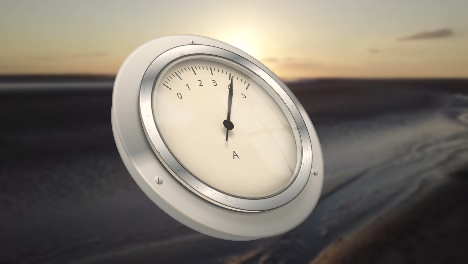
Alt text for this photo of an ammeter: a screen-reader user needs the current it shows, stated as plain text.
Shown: 4 A
